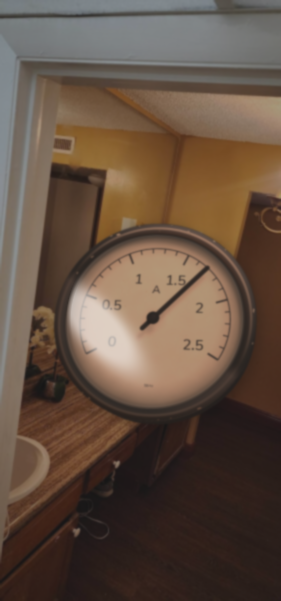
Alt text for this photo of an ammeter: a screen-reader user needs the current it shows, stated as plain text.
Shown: 1.7 A
